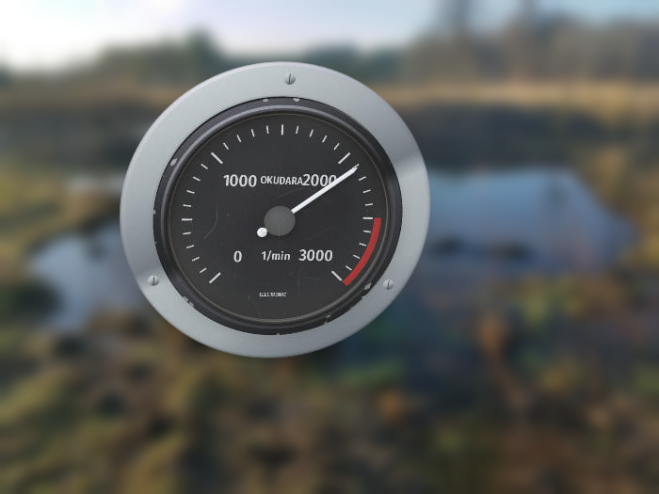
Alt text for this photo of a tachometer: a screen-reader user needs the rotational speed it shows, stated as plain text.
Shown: 2100 rpm
